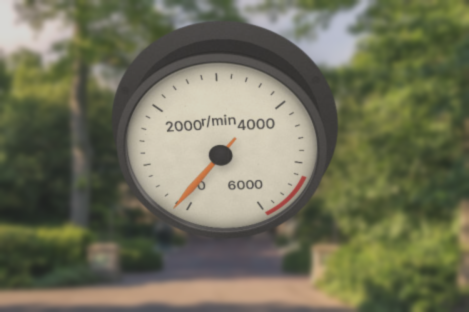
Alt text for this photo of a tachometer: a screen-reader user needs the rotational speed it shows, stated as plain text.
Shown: 200 rpm
